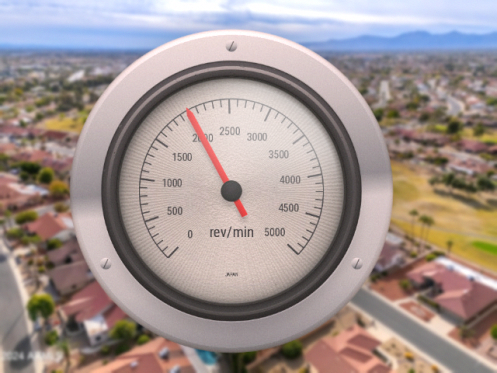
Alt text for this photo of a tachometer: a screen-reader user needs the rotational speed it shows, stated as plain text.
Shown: 2000 rpm
